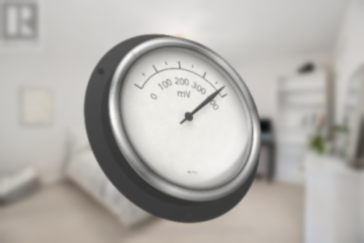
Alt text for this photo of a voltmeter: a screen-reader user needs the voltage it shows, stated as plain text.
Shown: 375 mV
